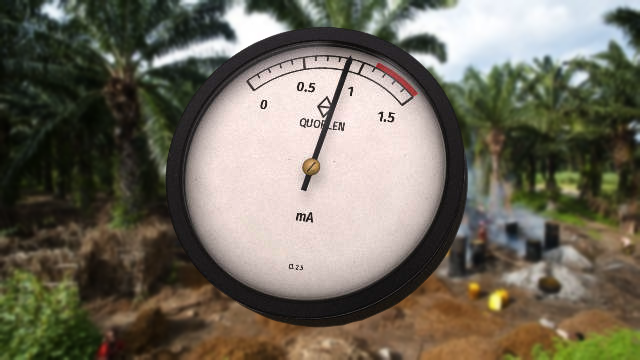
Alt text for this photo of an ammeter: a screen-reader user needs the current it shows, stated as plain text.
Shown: 0.9 mA
